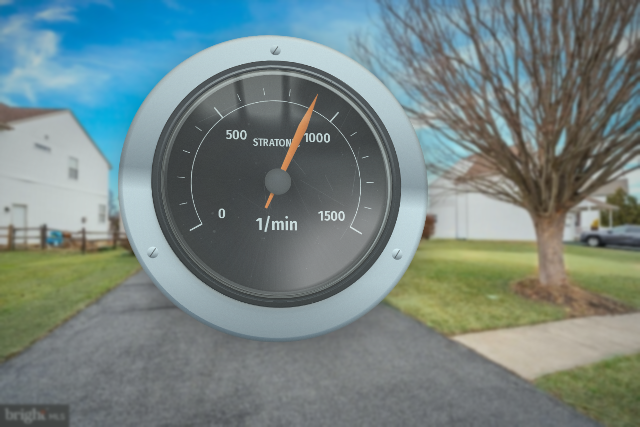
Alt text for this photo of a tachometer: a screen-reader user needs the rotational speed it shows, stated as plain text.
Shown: 900 rpm
